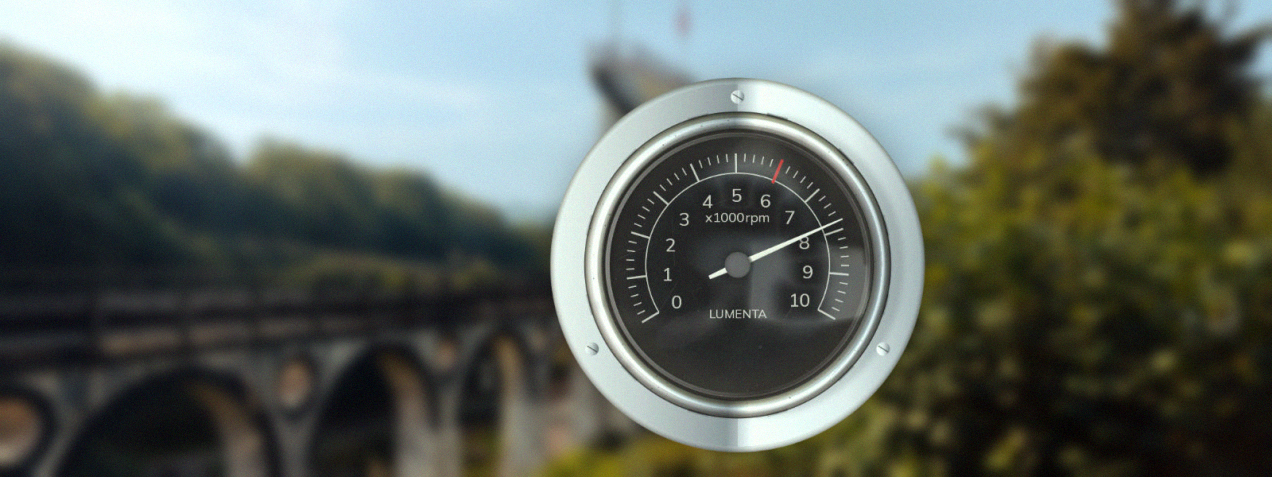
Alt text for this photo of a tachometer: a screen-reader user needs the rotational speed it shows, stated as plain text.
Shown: 7800 rpm
